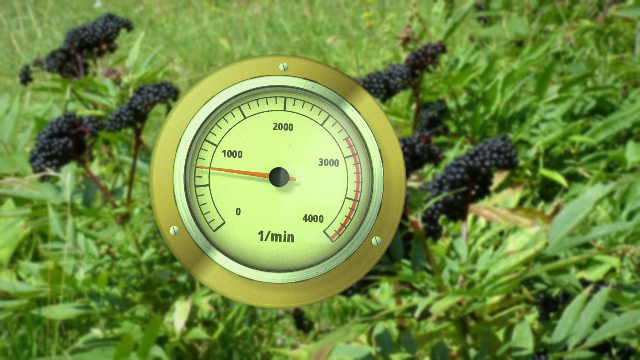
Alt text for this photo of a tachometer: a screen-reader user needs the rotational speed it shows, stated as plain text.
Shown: 700 rpm
